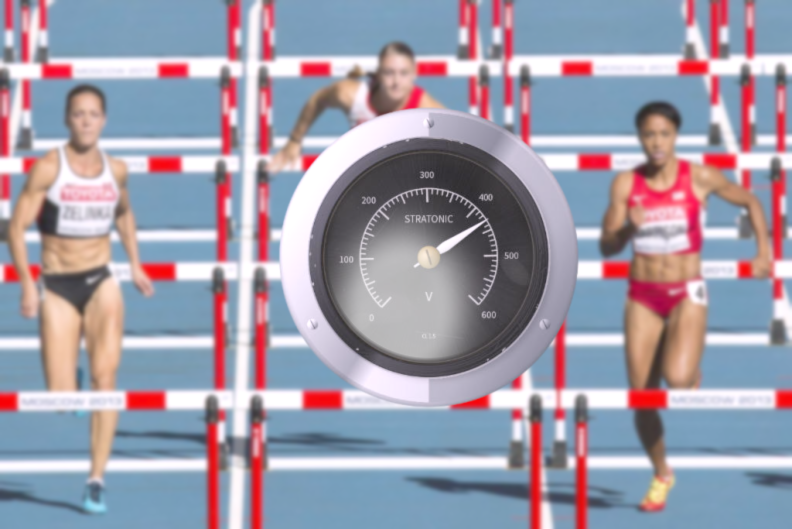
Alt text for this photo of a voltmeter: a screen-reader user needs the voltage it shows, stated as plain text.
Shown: 430 V
